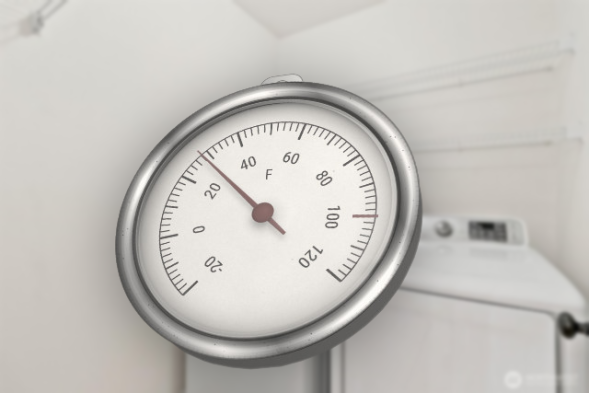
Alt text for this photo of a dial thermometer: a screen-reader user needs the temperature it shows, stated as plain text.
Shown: 28 °F
